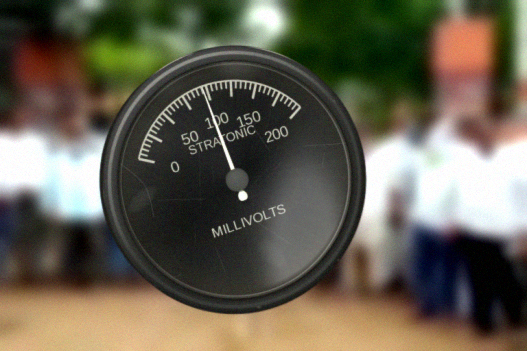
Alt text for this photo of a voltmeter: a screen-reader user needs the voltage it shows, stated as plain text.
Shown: 95 mV
